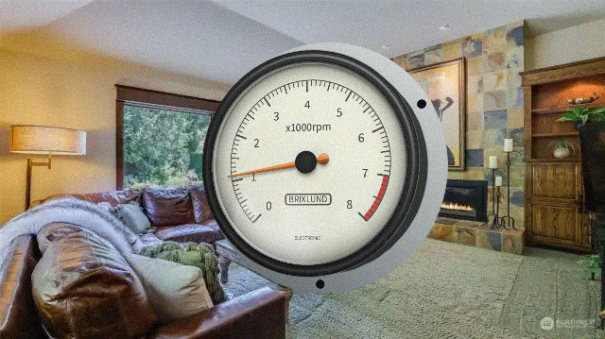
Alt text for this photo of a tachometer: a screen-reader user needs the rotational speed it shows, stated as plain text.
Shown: 1100 rpm
